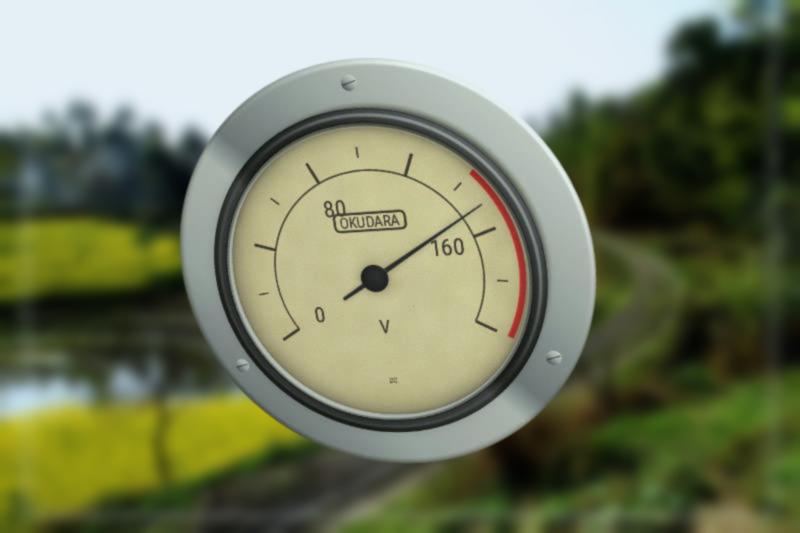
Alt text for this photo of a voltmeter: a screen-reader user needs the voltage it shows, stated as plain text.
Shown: 150 V
